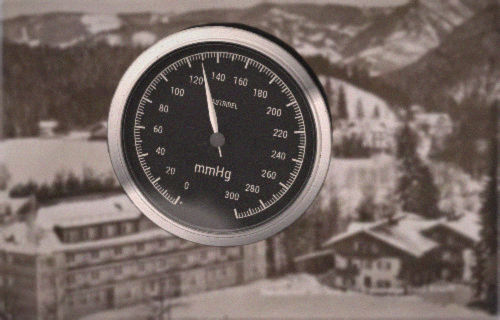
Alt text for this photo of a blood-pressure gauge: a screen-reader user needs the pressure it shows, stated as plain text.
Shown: 130 mmHg
